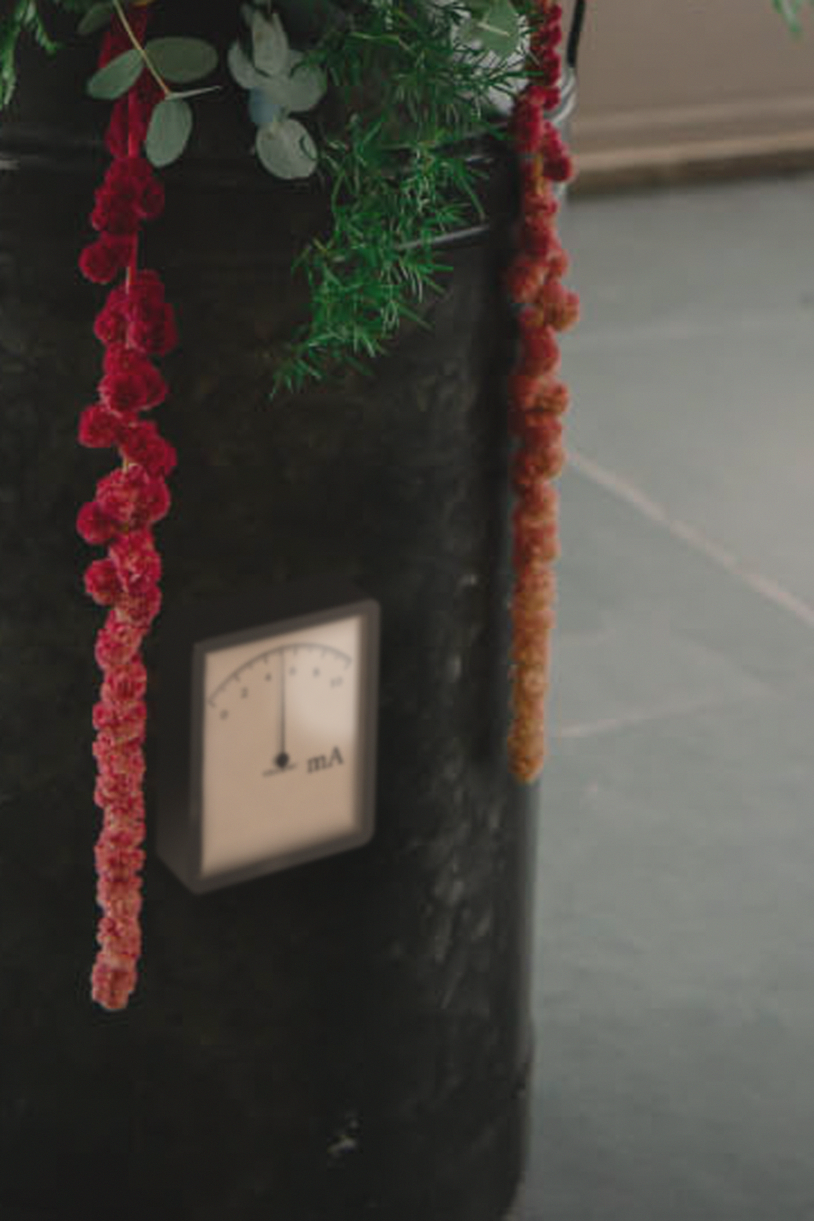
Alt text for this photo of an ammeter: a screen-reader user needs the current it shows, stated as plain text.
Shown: 5 mA
